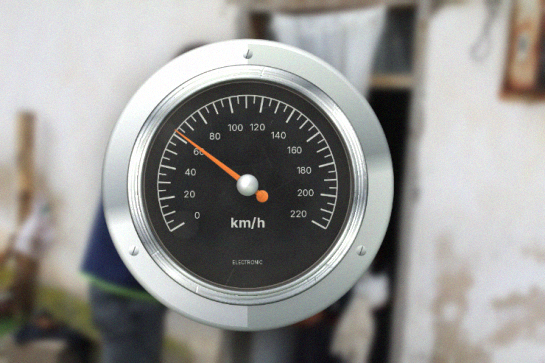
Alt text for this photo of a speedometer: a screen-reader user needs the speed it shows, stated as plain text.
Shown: 62.5 km/h
